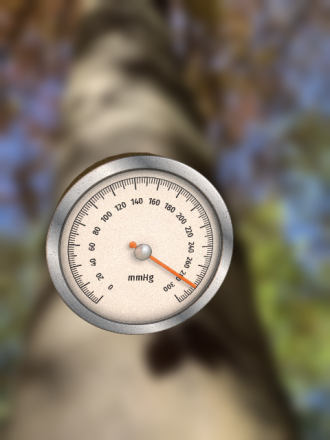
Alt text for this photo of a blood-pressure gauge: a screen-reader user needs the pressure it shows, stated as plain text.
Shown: 280 mmHg
